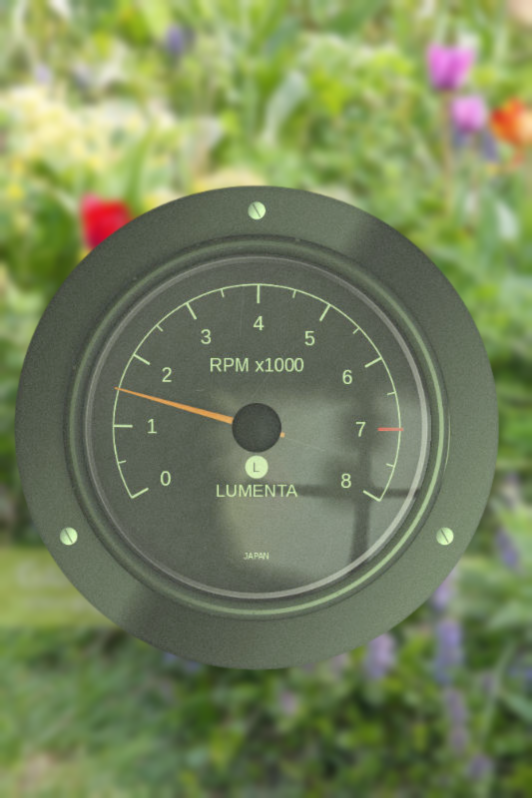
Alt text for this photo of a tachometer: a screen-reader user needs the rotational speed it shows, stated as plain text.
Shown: 1500 rpm
